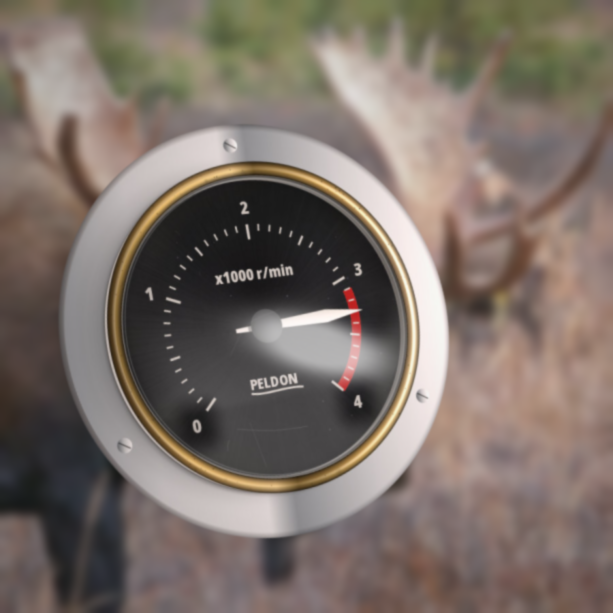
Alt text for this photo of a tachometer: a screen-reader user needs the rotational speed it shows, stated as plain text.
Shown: 3300 rpm
